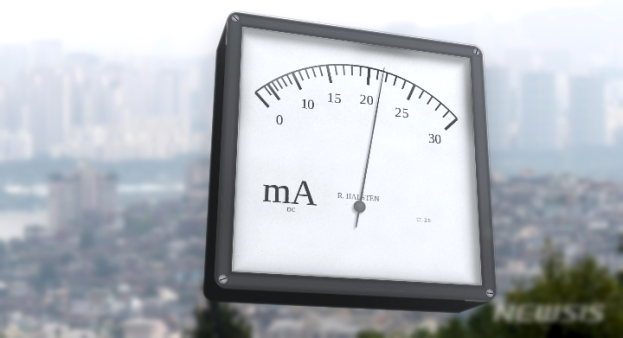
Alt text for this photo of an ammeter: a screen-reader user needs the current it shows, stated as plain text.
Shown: 21.5 mA
